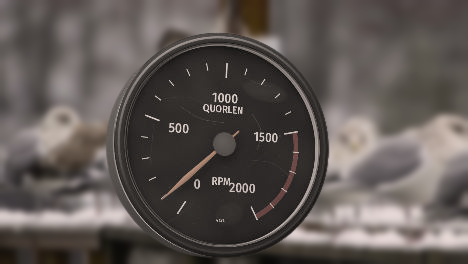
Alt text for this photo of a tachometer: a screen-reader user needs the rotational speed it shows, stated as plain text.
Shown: 100 rpm
